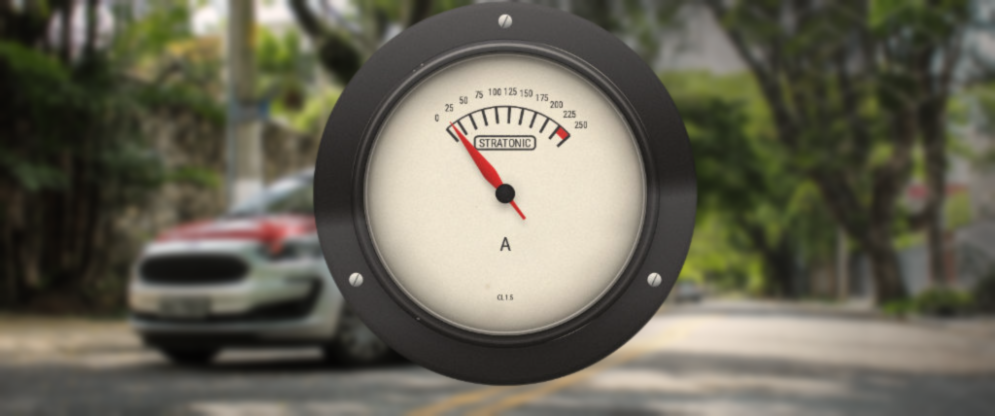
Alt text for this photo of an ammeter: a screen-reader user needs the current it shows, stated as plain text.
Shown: 12.5 A
